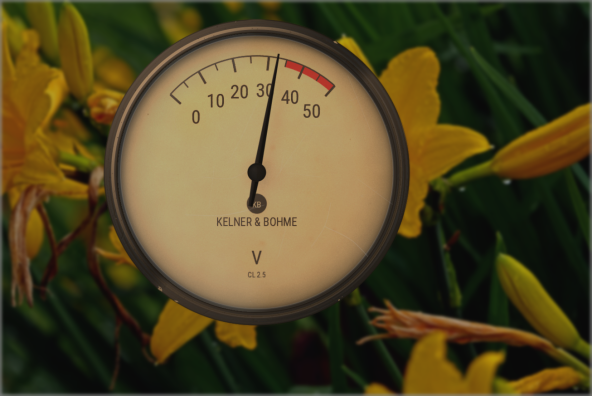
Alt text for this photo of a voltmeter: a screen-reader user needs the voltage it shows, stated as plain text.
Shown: 32.5 V
